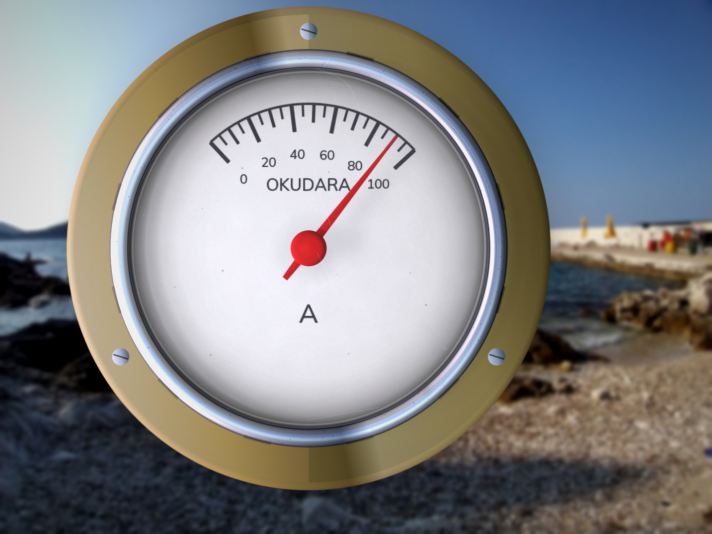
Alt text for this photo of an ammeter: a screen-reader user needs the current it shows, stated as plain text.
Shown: 90 A
